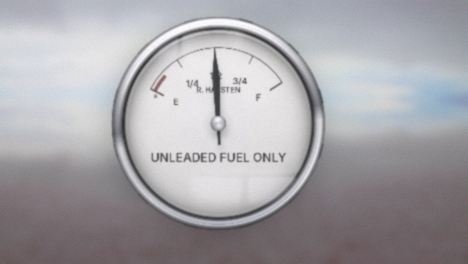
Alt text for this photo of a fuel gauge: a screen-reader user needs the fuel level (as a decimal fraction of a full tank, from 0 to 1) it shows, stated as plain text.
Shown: 0.5
